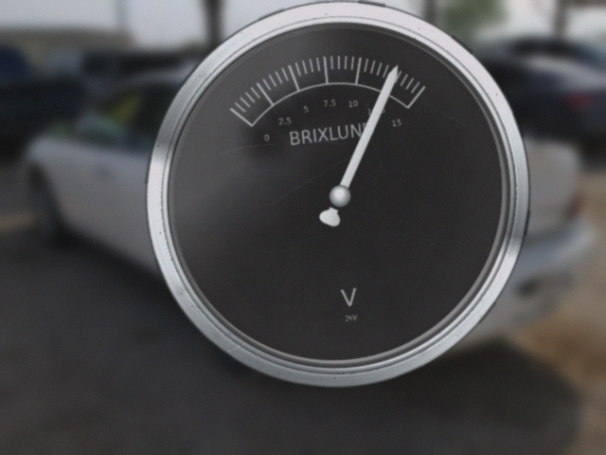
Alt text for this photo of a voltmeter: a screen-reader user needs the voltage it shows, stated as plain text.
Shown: 12.5 V
